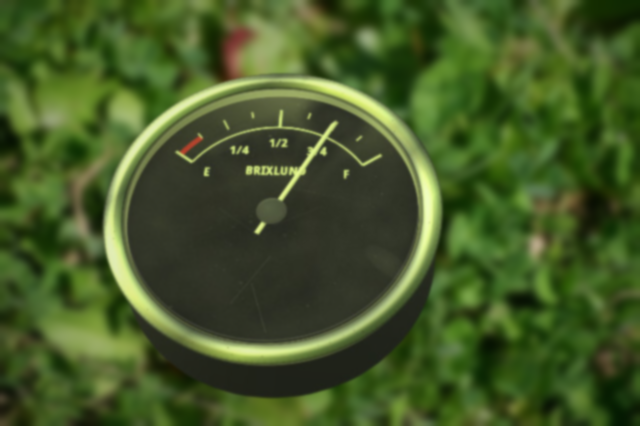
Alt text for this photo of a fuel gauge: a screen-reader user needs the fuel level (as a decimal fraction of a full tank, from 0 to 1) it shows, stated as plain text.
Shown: 0.75
